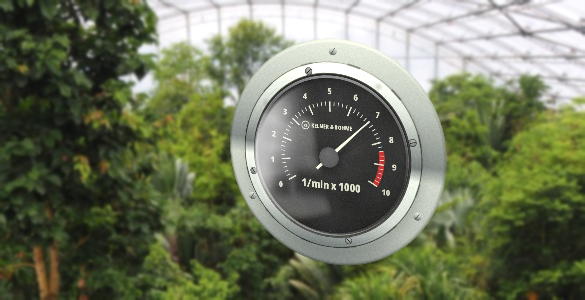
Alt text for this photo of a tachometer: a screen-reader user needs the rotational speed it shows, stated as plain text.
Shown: 7000 rpm
